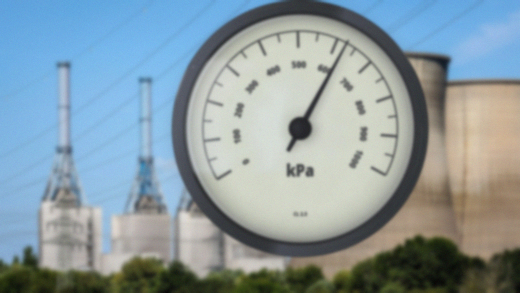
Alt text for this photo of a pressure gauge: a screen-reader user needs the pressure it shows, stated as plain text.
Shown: 625 kPa
